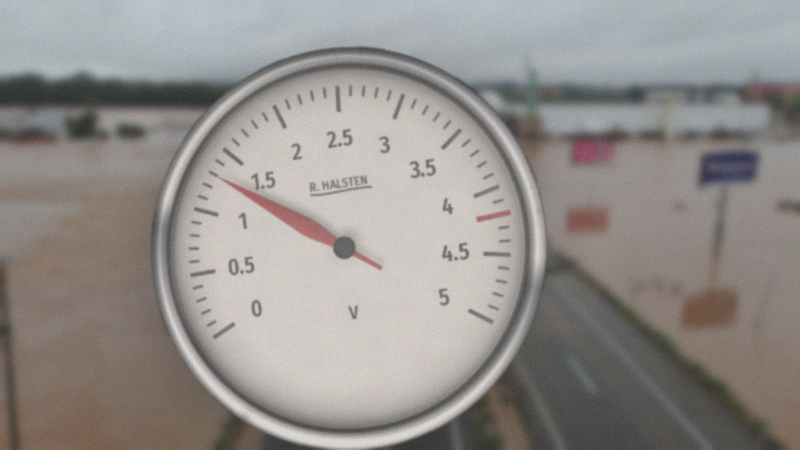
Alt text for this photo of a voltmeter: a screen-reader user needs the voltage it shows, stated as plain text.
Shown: 1.3 V
